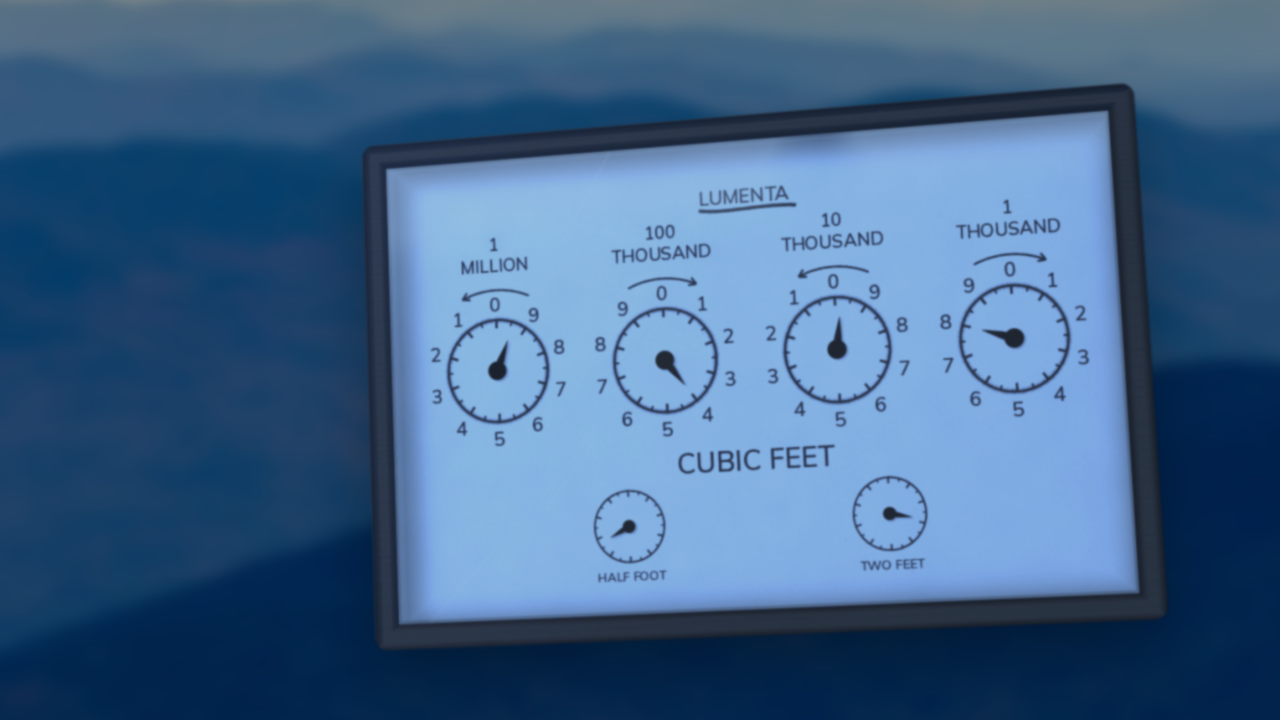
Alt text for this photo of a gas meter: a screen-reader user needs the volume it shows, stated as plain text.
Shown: 939800 ft³
